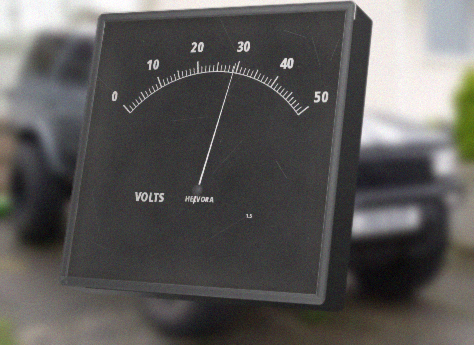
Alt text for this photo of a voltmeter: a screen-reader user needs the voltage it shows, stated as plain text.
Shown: 30 V
